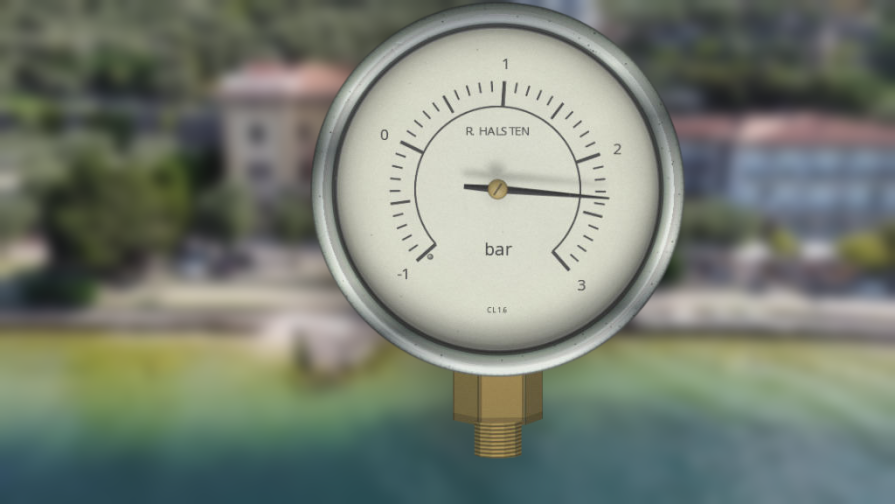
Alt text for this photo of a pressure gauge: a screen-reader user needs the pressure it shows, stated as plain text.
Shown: 2.35 bar
